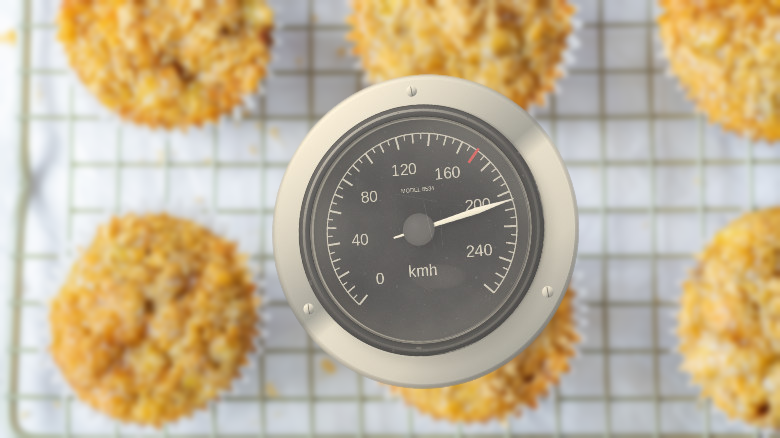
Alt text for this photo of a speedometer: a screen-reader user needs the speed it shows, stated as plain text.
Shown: 205 km/h
